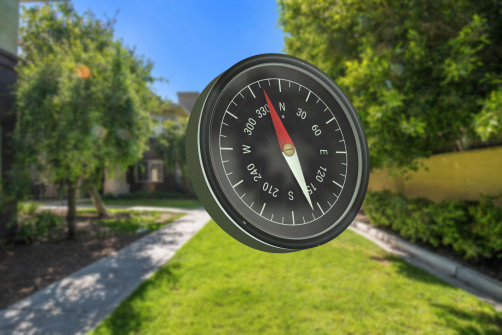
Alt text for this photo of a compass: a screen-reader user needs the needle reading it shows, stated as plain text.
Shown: 340 °
